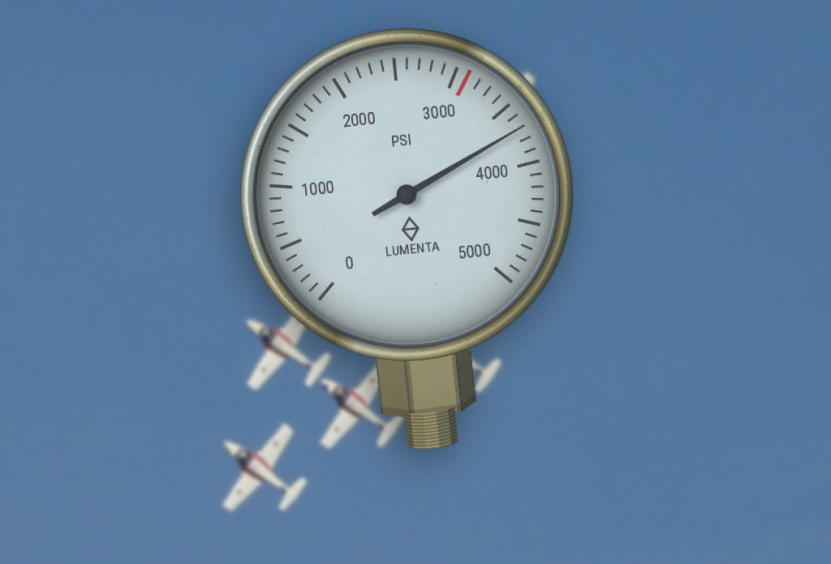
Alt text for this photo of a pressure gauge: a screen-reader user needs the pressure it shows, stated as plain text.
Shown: 3700 psi
